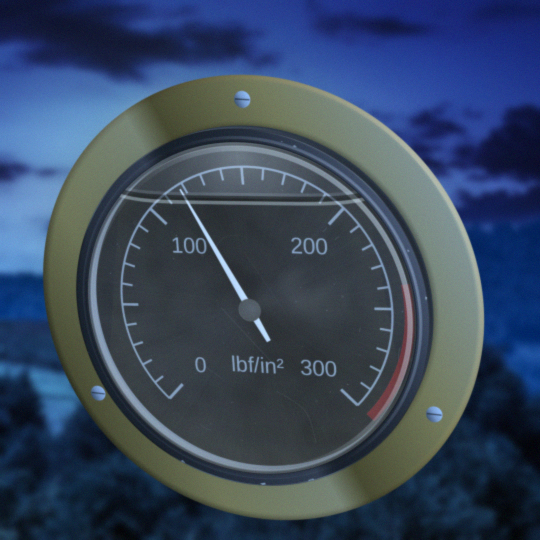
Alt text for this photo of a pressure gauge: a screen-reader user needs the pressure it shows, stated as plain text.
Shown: 120 psi
